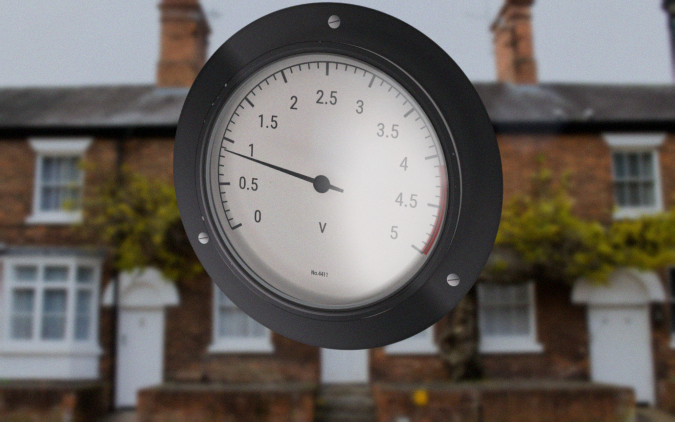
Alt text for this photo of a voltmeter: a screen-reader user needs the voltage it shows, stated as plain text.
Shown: 0.9 V
